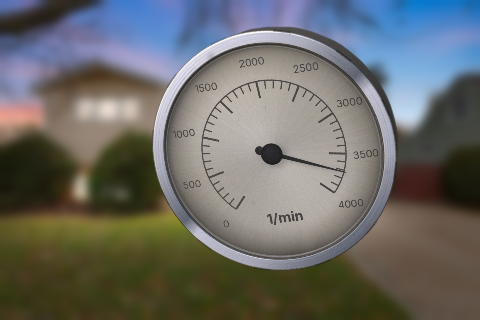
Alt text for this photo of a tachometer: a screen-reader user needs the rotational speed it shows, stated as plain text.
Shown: 3700 rpm
